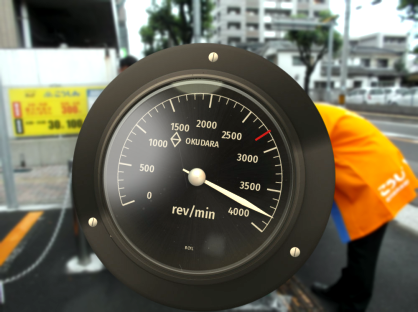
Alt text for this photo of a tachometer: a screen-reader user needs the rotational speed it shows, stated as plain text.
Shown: 3800 rpm
